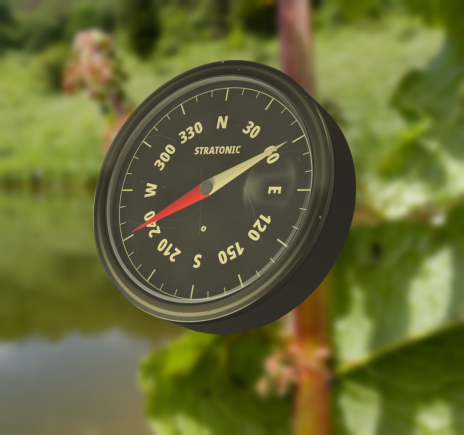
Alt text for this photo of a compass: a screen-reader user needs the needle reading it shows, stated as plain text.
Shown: 240 °
